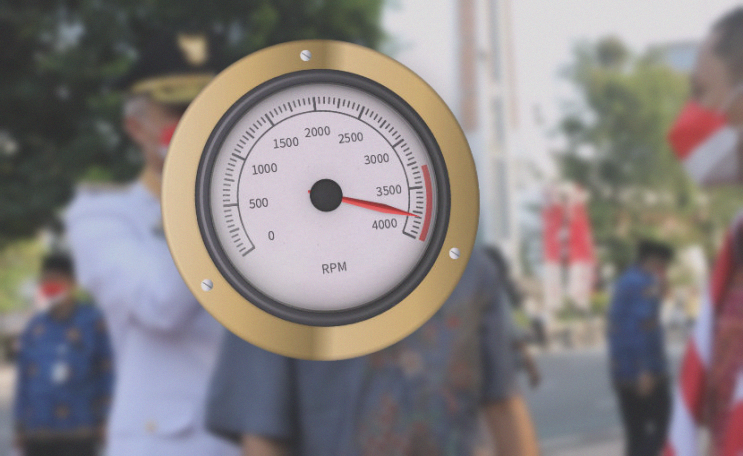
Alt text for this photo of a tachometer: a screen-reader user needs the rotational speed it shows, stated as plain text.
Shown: 3800 rpm
